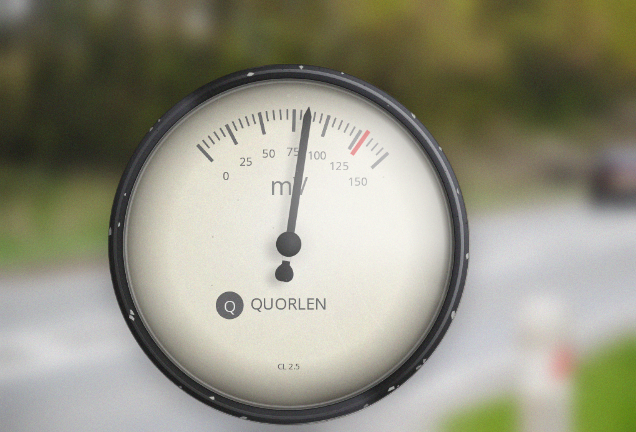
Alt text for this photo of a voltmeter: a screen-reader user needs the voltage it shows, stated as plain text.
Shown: 85 mV
